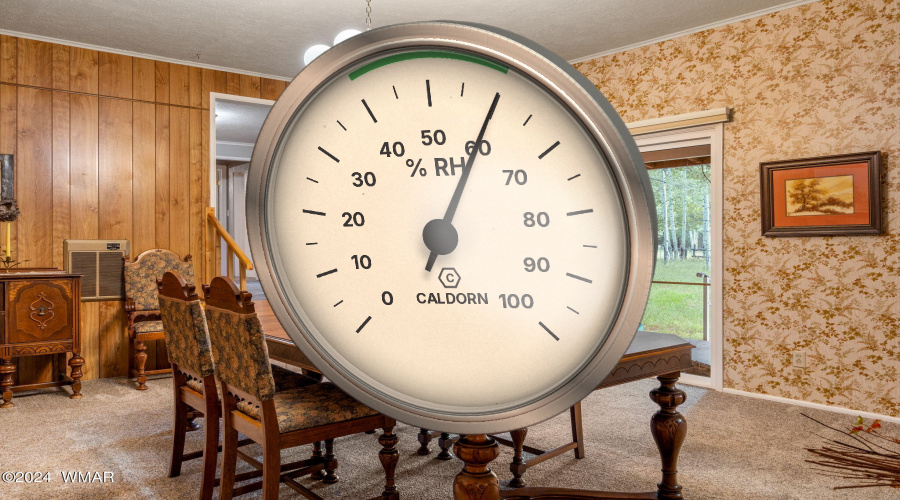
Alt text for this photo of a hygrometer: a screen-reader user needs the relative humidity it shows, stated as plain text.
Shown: 60 %
